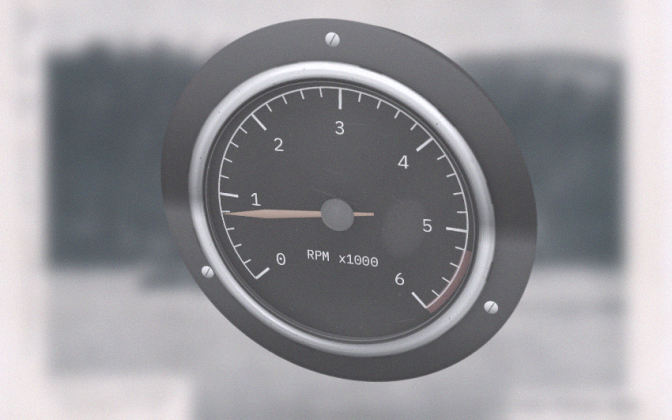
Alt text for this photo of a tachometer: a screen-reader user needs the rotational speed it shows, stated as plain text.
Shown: 800 rpm
